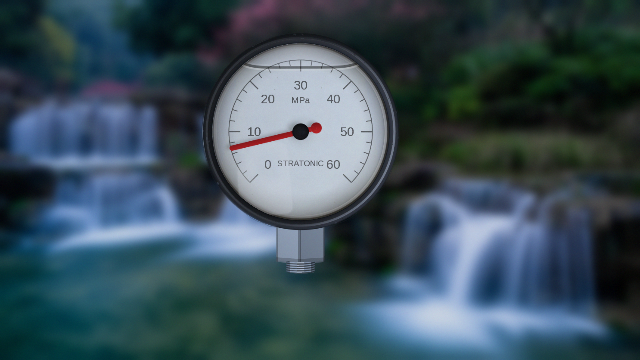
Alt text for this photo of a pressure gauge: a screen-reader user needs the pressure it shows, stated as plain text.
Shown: 7 MPa
